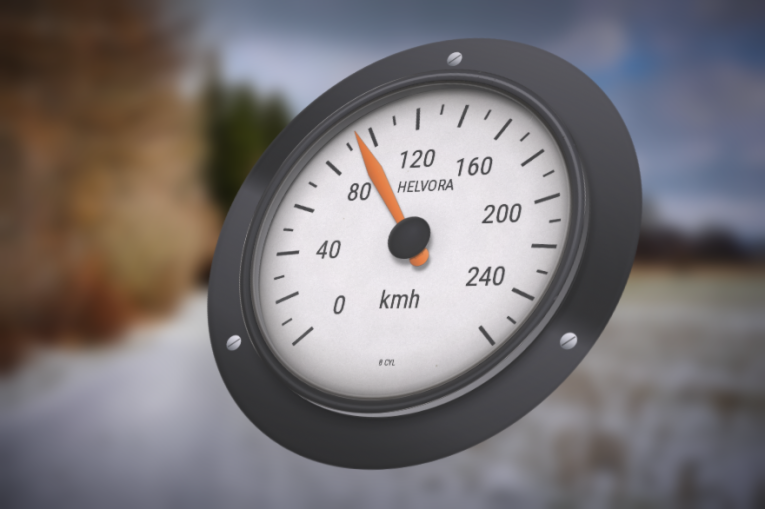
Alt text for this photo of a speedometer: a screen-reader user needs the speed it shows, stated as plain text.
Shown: 95 km/h
